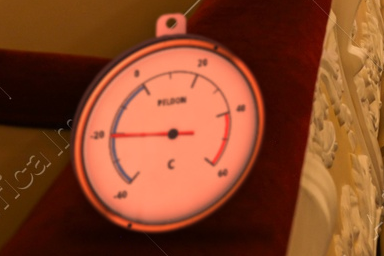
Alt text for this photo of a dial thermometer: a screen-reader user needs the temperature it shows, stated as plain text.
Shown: -20 °C
